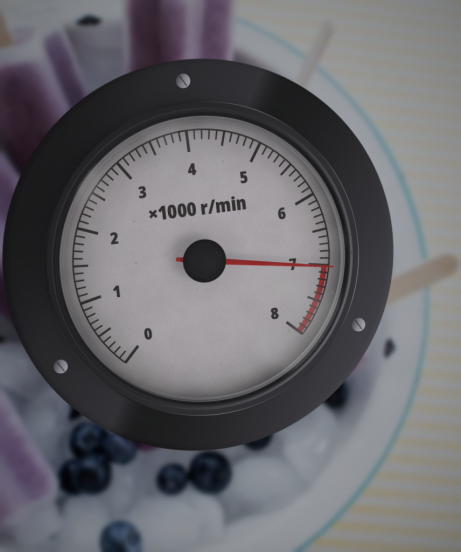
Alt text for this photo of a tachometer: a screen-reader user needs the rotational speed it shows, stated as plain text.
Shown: 7000 rpm
